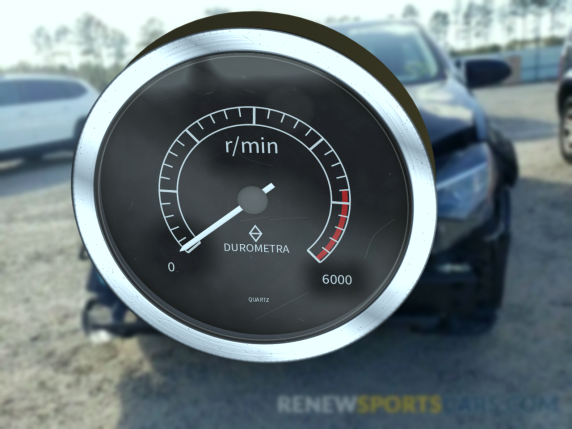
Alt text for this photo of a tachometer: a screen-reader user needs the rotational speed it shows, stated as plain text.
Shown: 100 rpm
